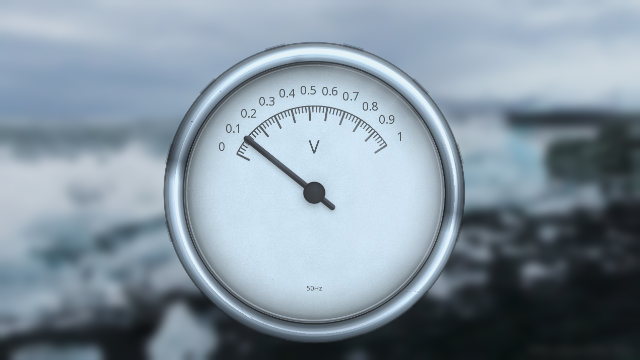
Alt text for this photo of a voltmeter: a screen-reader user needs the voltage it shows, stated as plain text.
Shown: 0.1 V
